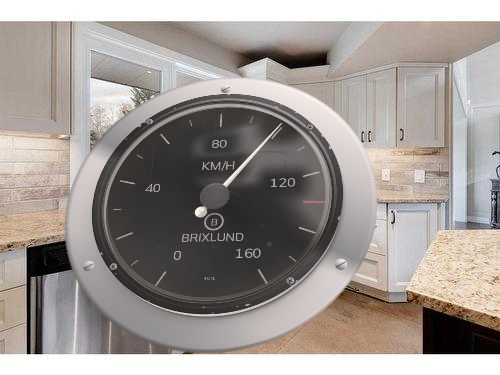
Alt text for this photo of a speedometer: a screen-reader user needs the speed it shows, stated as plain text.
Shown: 100 km/h
